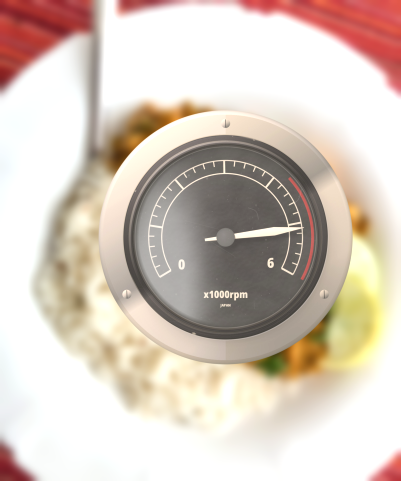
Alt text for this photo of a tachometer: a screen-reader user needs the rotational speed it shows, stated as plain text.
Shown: 5100 rpm
